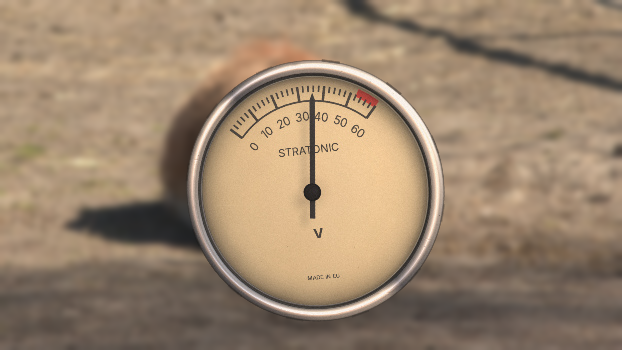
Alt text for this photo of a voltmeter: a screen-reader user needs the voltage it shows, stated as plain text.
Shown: 36 V
